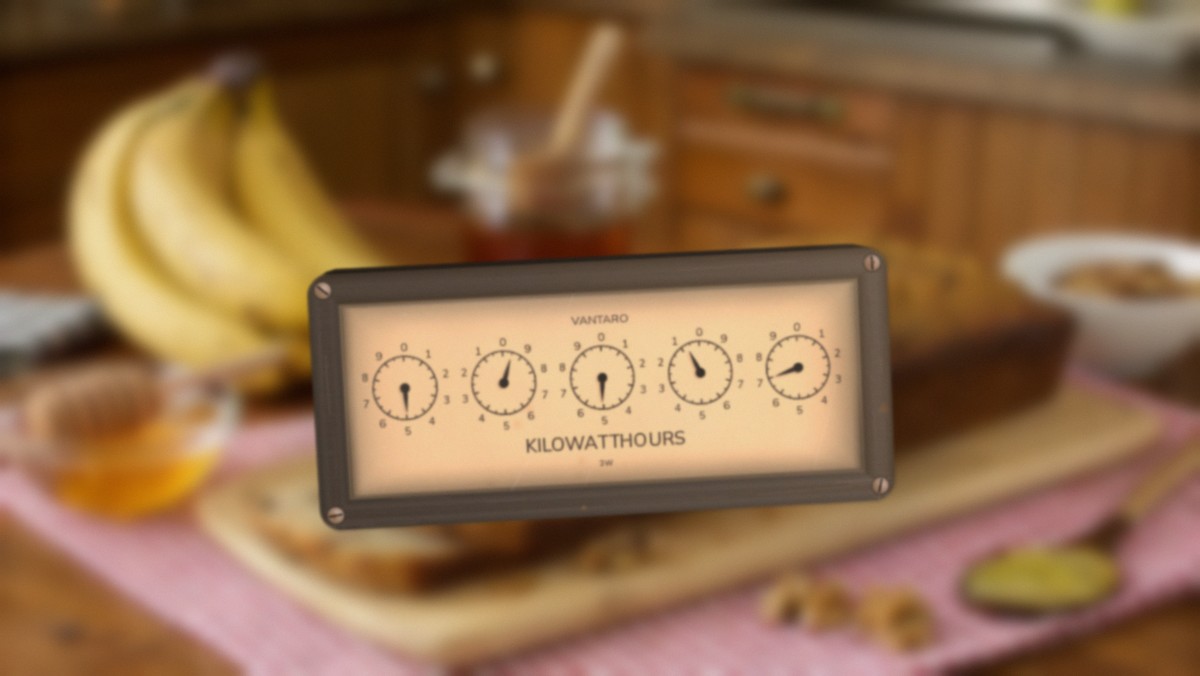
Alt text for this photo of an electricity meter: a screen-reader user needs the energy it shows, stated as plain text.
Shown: 49507 kWh
